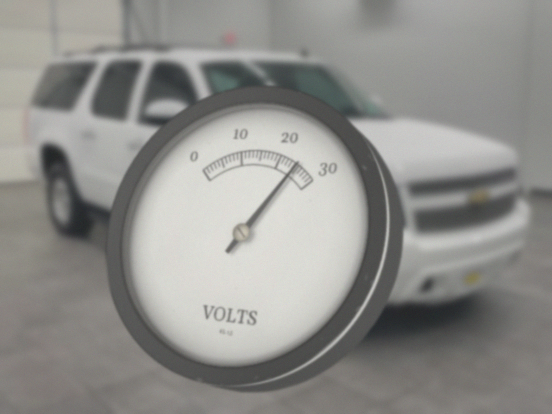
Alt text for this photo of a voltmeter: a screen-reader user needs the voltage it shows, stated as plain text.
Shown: 25 V
